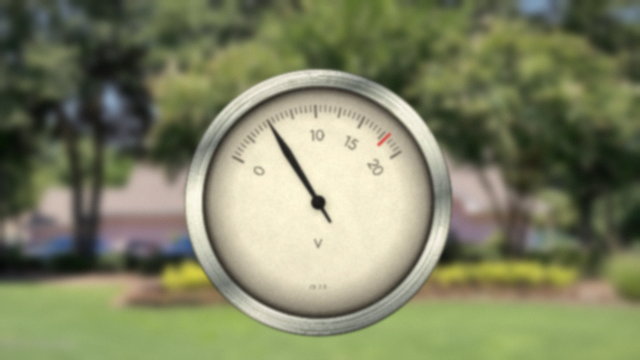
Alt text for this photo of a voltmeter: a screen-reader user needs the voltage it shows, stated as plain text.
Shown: 5 V
